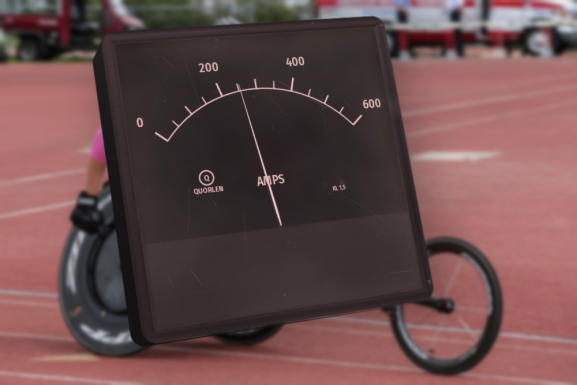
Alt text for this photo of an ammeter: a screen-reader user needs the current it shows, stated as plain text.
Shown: 250 A
